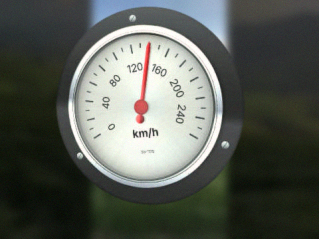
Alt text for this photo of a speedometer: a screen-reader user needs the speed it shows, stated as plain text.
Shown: 140 km/h
